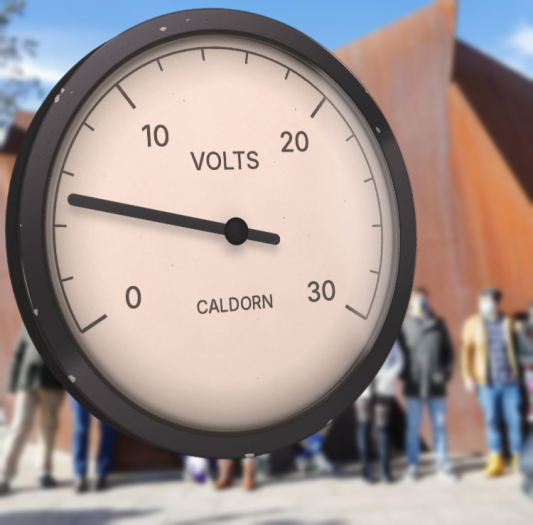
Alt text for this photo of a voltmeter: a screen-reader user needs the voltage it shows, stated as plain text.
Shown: 5 V
